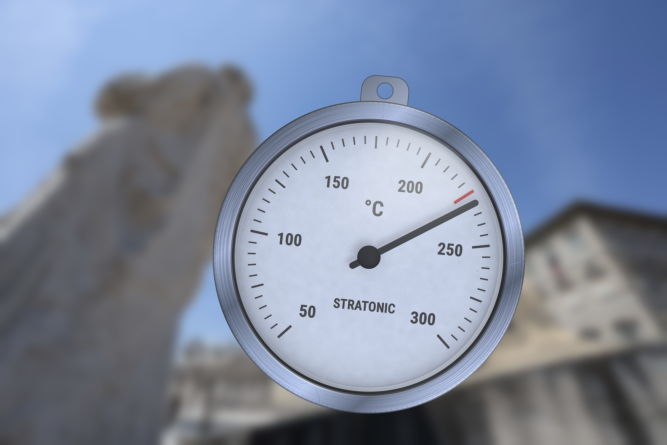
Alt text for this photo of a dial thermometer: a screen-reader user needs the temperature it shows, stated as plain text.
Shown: 230 °C
